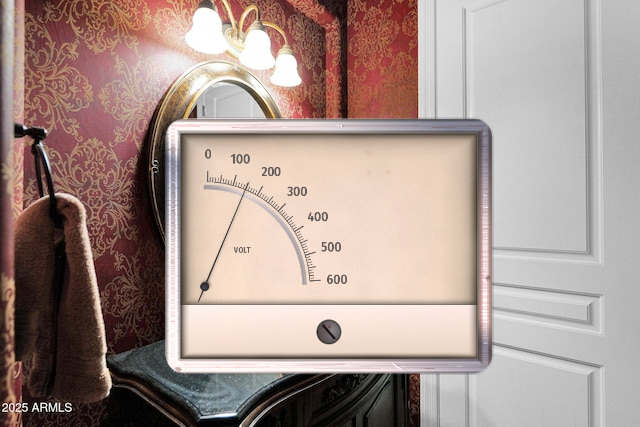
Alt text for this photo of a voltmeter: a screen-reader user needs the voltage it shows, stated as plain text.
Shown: 150 V
